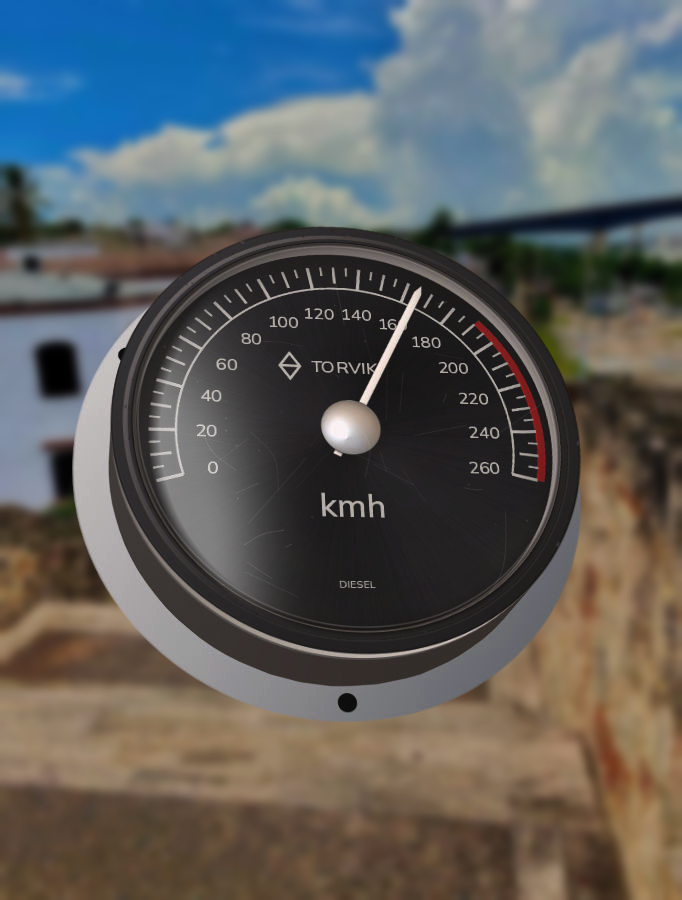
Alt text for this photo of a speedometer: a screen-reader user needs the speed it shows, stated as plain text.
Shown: 165 km/h
